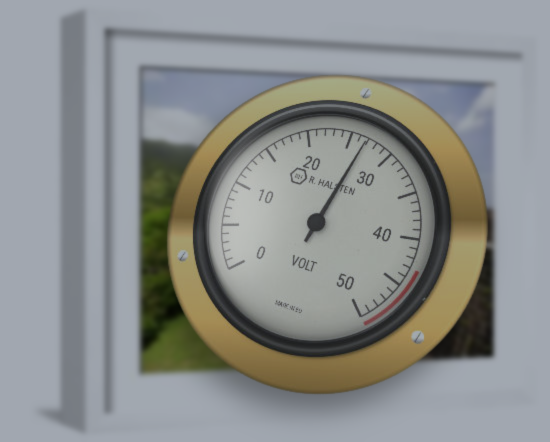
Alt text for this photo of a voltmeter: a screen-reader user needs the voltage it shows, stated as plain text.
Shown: 27 V
